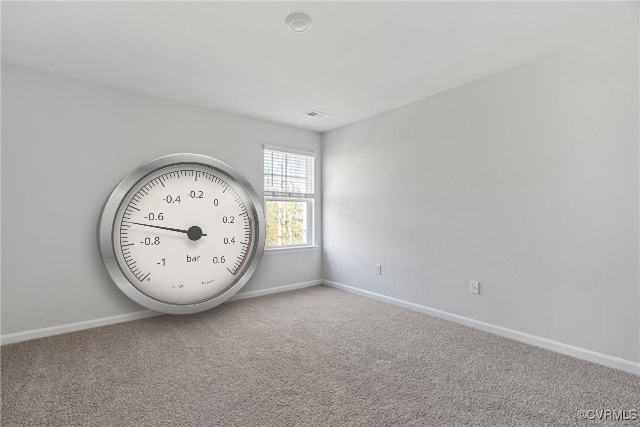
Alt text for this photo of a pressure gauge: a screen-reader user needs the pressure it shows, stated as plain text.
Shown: -0.68 bar
